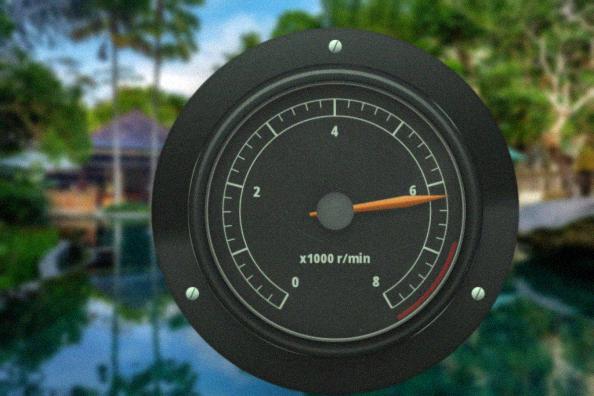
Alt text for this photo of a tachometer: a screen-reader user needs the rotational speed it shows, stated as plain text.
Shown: 6200 rpm
